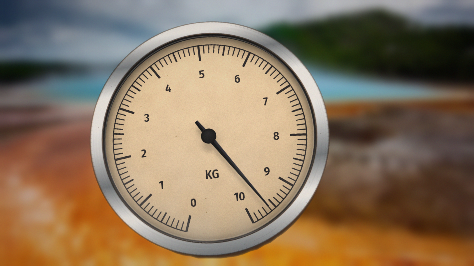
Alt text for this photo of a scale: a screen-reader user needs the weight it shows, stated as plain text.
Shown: 9.6 kg
